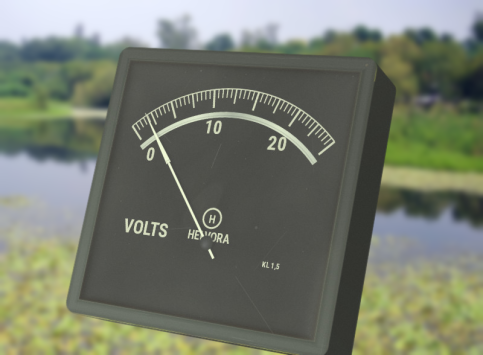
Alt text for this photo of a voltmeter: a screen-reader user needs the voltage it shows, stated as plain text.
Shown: 2 V
